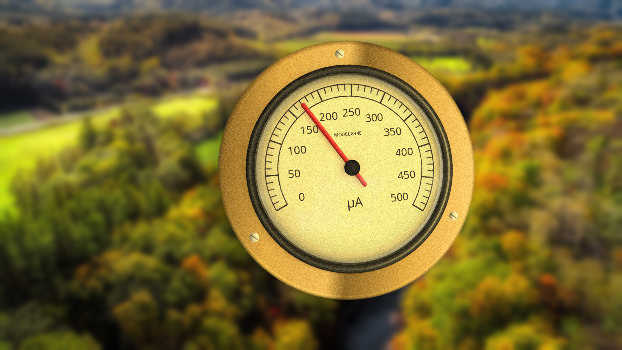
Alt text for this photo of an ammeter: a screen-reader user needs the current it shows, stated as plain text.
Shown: 170 µA
